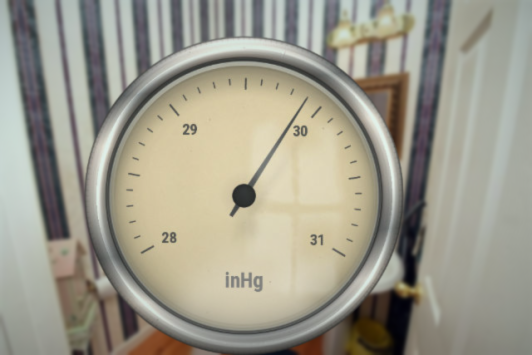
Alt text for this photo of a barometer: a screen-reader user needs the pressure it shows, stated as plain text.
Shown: 29.9 inHg
